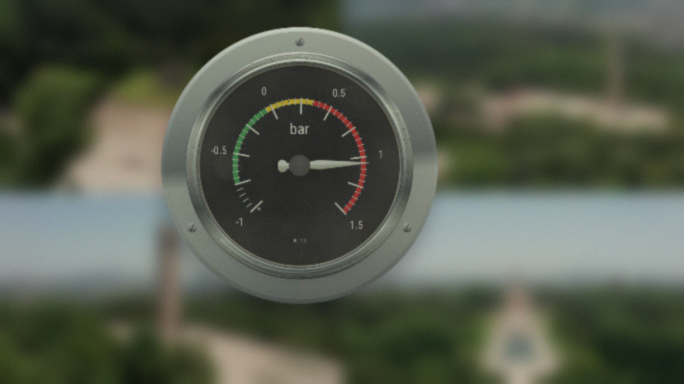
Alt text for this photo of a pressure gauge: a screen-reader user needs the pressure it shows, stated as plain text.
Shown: 1.05 bar
